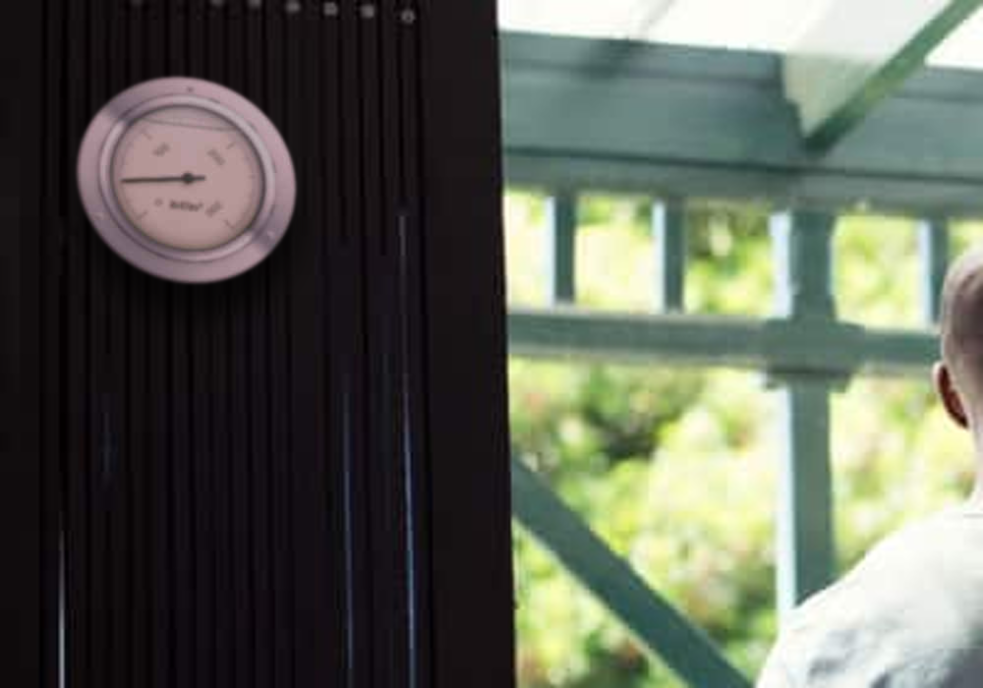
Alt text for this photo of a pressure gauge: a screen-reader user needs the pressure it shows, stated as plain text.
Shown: 40 psi
